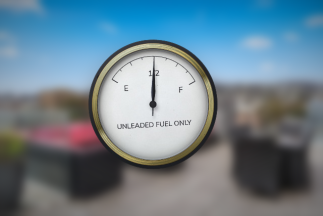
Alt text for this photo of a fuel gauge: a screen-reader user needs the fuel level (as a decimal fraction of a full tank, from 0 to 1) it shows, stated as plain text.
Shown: 0.5
